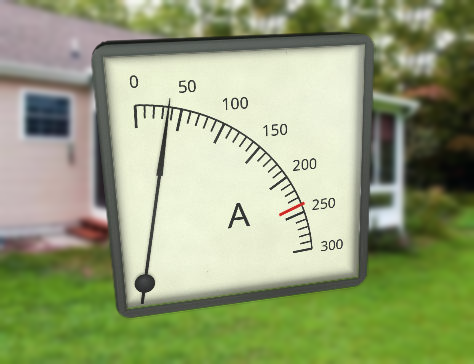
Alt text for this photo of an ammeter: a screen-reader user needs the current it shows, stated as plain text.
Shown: 35 A
